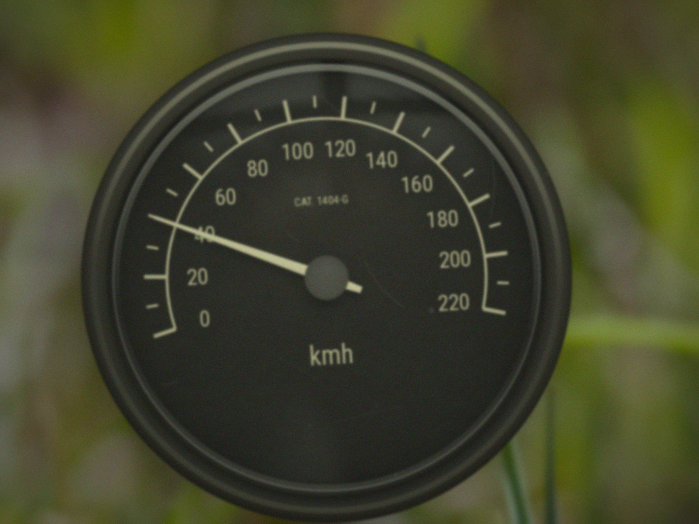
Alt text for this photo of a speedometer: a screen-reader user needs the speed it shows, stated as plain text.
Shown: 40 km/h
